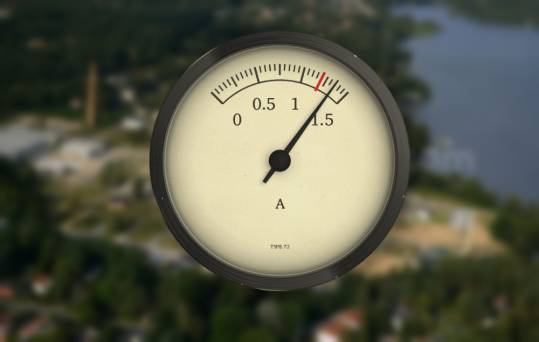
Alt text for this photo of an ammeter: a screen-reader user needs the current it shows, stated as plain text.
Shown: 1.35 A
